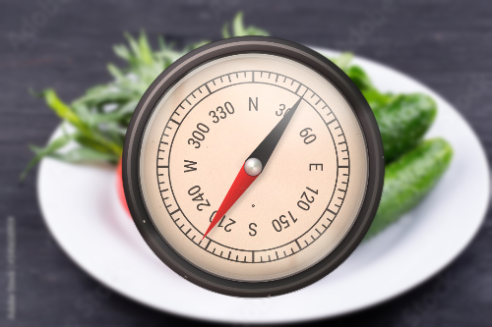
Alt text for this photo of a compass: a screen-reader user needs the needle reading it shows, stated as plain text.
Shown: 215 °
